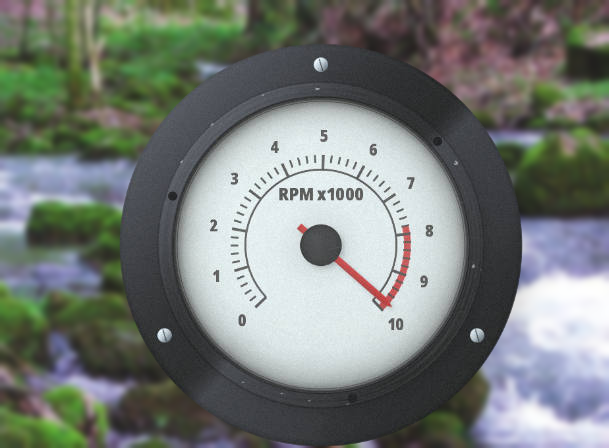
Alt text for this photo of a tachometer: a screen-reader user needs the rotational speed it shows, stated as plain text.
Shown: 9800 rpm
